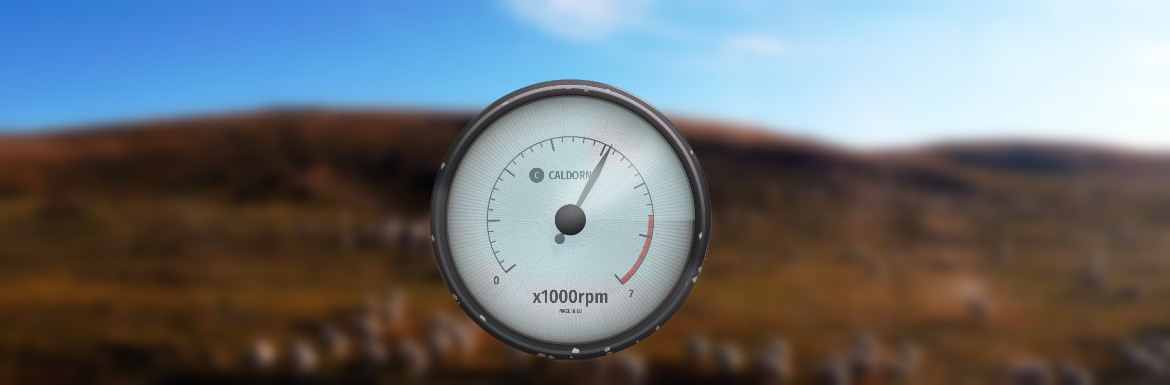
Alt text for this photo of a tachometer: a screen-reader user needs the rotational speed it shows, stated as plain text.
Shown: 4100 rpm
